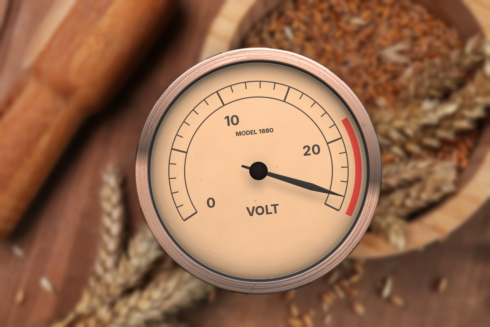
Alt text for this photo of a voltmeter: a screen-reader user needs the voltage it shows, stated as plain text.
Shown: 24 V
